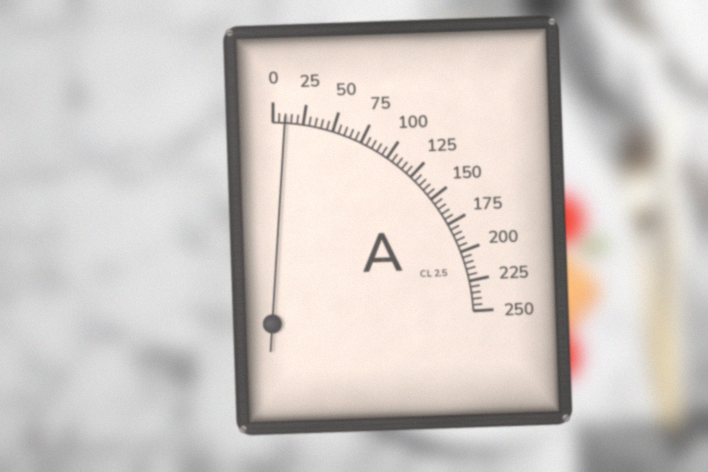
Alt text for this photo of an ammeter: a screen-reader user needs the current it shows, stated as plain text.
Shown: 10 A
